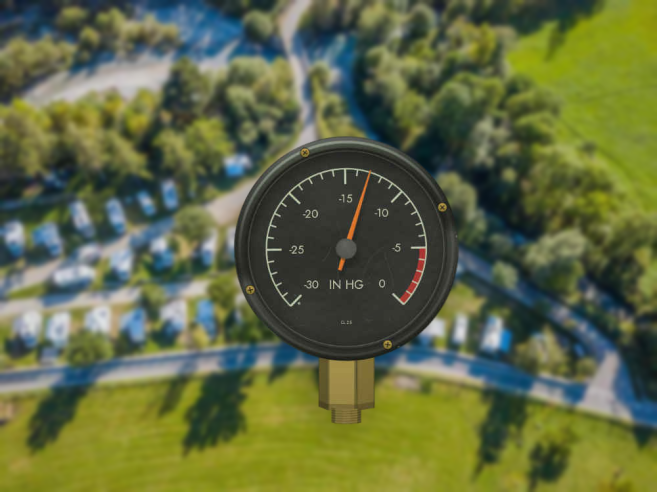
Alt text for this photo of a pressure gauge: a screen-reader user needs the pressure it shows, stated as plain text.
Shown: -13 inHg
